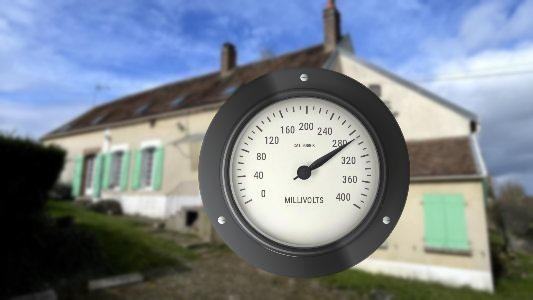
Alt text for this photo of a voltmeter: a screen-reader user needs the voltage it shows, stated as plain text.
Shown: 290 mV
